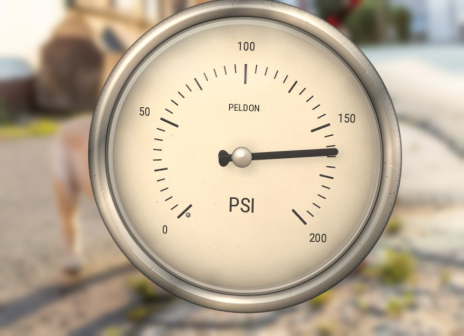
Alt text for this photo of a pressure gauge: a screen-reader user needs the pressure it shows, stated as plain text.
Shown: 162.5 psi
